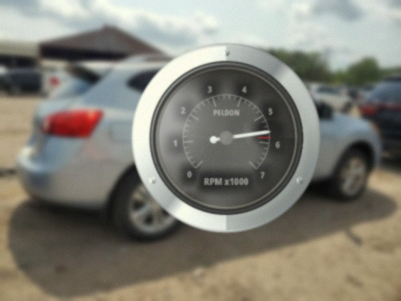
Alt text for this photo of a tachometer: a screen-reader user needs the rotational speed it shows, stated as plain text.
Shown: 5600 rpm
